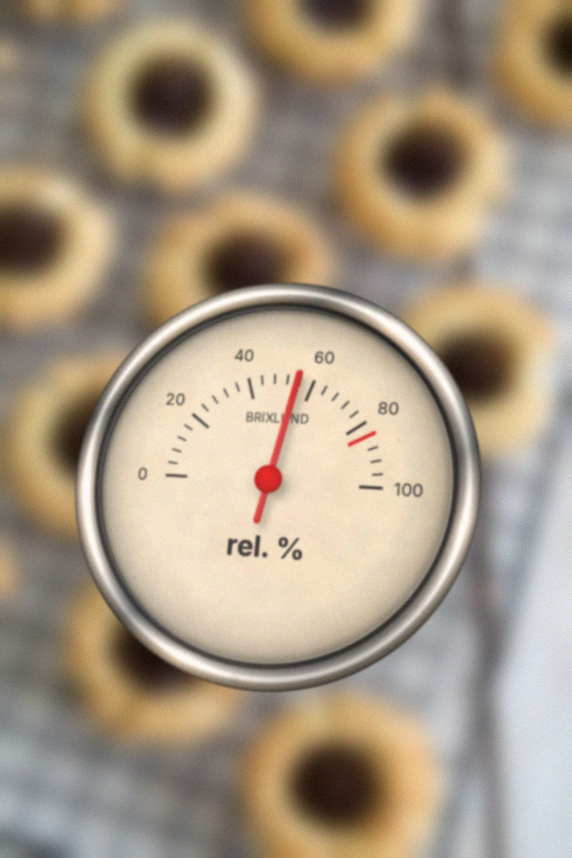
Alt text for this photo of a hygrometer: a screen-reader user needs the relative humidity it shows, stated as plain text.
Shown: 56 %
